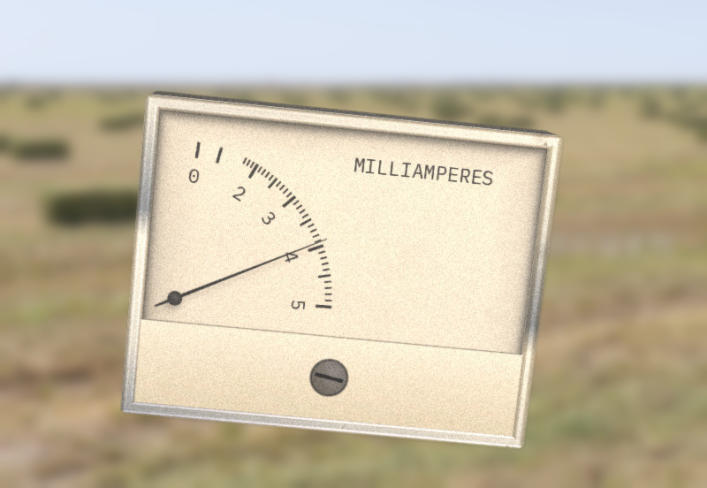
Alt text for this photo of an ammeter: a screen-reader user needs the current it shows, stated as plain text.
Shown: 3.9 mA
